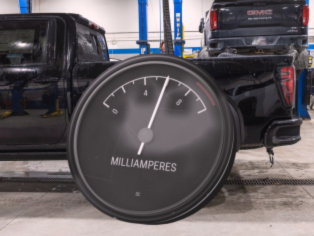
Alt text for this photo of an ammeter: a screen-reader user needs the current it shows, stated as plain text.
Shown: 6 mA
